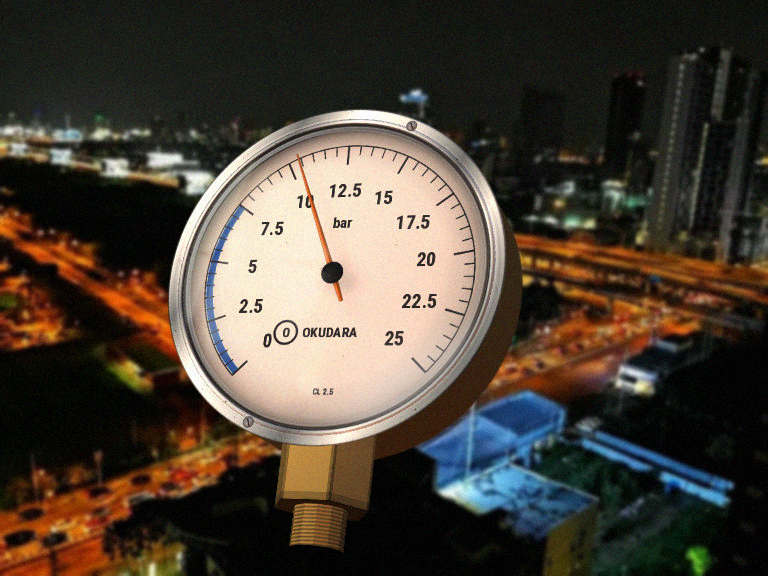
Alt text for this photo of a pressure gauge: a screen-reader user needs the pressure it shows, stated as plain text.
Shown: 10.5 bar
